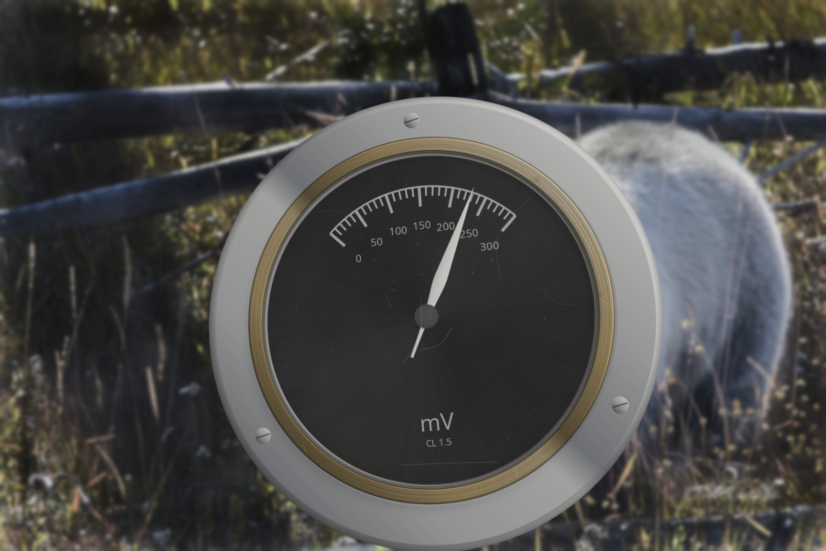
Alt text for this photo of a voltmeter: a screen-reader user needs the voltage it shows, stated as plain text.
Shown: 230 mV
